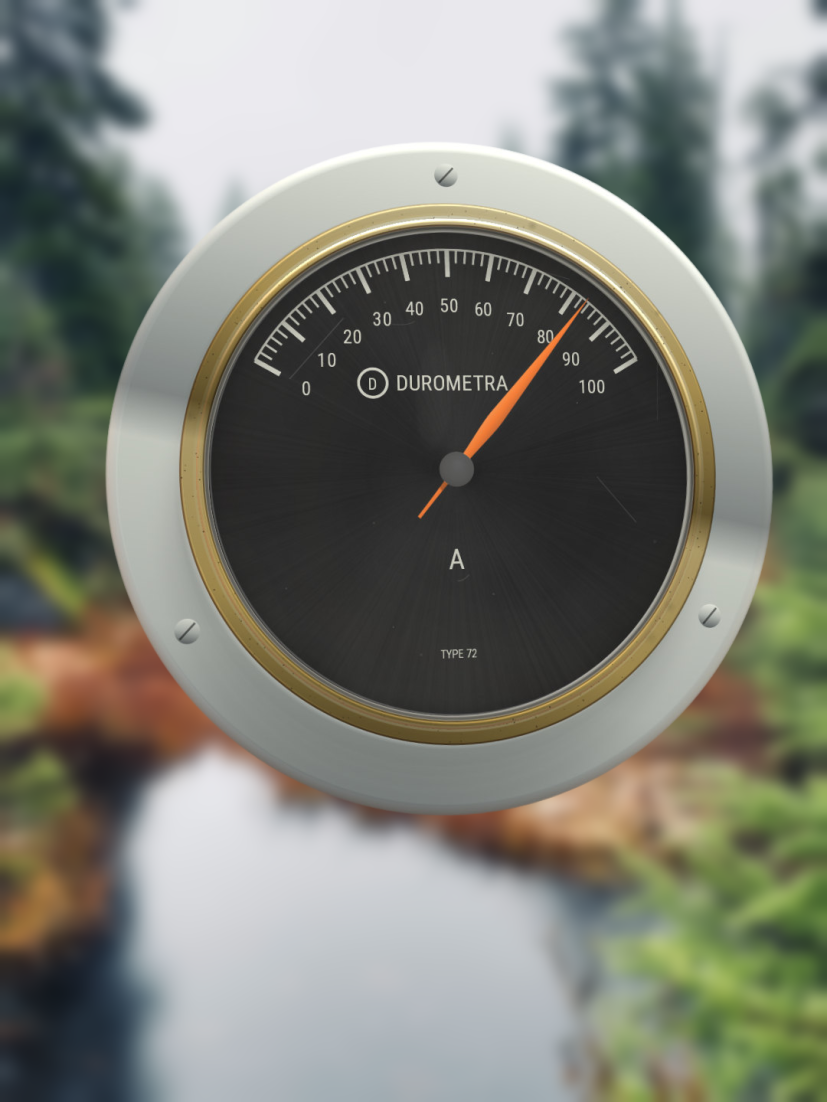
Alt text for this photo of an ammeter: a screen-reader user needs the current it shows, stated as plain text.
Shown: 83 A
